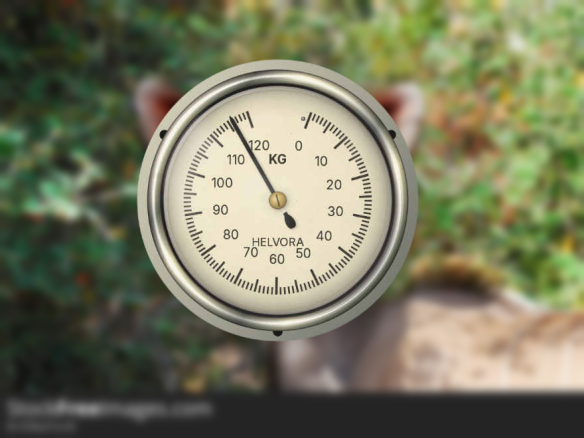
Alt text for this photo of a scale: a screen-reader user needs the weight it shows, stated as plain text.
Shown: 116 kg
